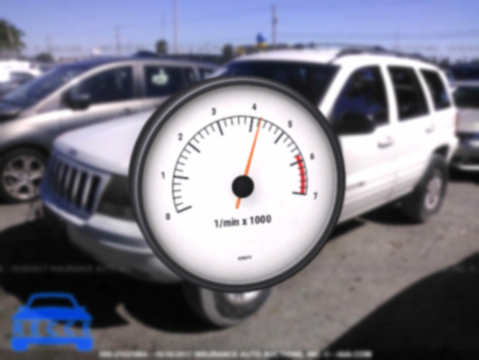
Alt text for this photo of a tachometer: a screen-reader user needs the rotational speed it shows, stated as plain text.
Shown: 4200 rpm
